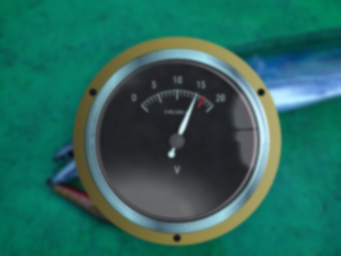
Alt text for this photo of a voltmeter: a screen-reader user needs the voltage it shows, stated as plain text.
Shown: 15 V
